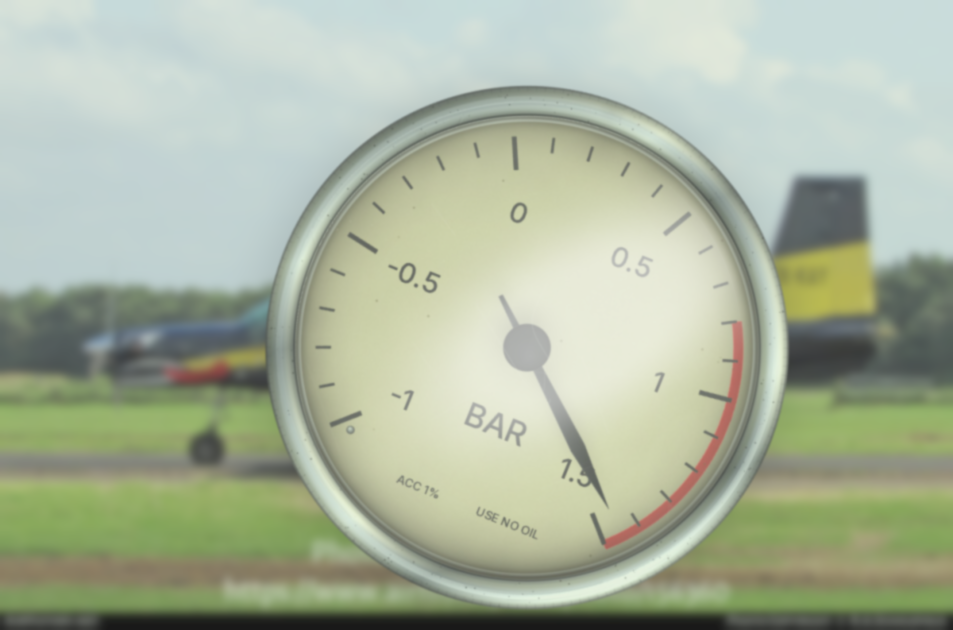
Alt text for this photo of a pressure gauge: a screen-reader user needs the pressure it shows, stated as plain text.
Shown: 1.45 bar
